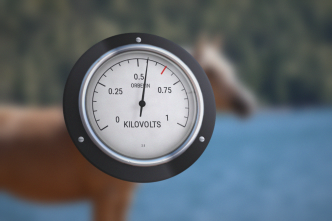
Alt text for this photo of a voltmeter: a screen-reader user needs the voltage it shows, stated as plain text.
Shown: 0.55 kV
